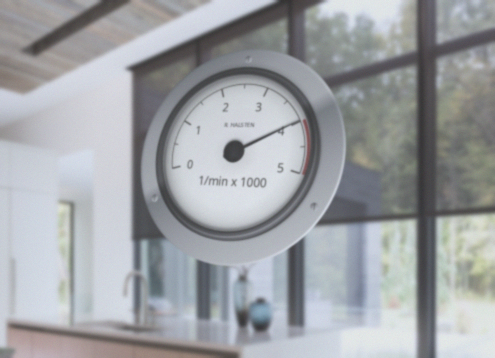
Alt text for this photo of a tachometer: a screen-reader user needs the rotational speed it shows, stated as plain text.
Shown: 4000 rpm
